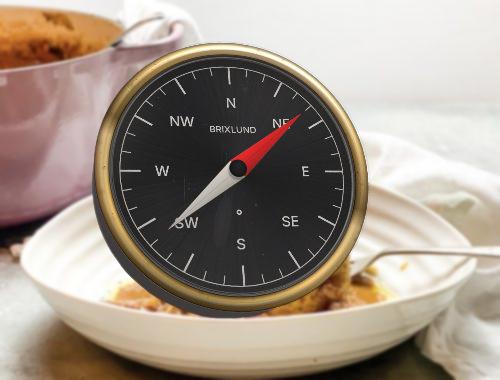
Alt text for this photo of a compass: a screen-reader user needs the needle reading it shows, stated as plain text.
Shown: 50 °
